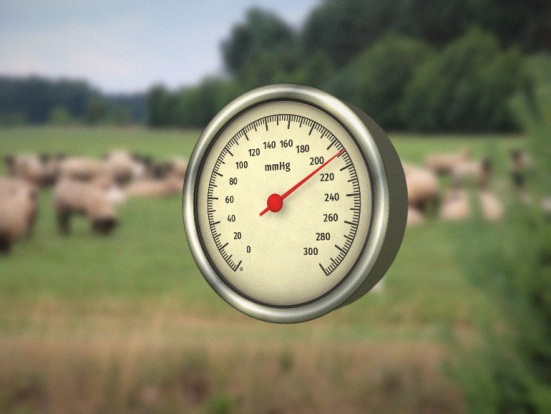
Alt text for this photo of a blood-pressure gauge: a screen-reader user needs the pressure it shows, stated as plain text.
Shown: 210 mmHg
